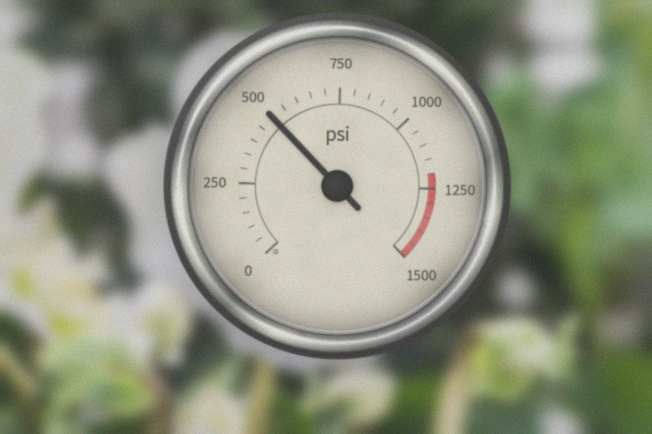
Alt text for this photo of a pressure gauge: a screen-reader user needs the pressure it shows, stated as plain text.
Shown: 500 psi
